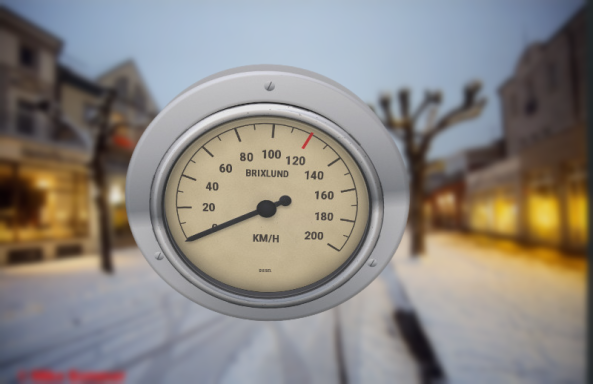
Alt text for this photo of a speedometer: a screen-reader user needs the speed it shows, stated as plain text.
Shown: 0 km/h
